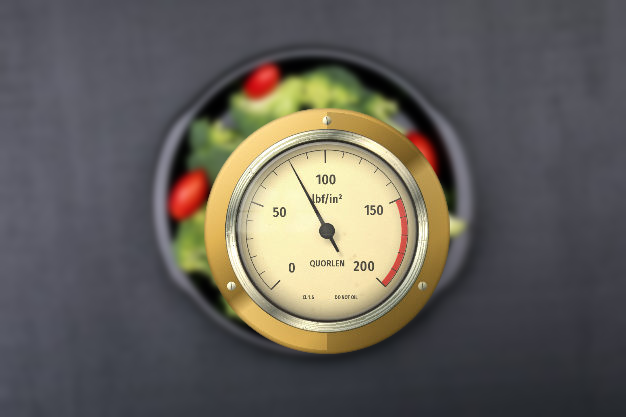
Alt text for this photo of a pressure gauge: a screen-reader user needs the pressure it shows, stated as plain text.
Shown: 80 psi
